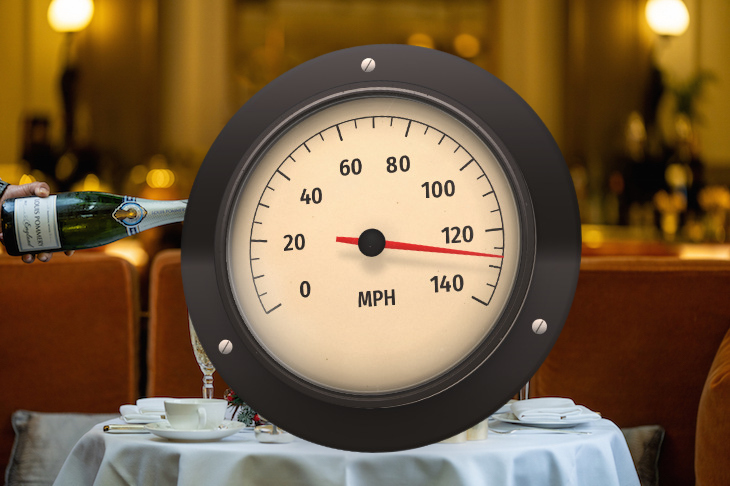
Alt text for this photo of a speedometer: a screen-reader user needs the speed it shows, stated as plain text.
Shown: 127.5 mph
